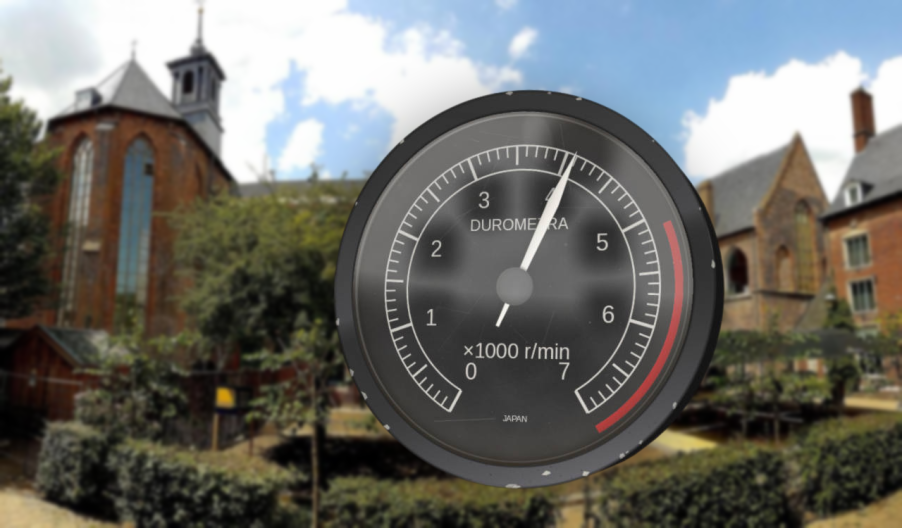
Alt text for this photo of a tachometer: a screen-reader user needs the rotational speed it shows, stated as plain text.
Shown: 4100 rpm
